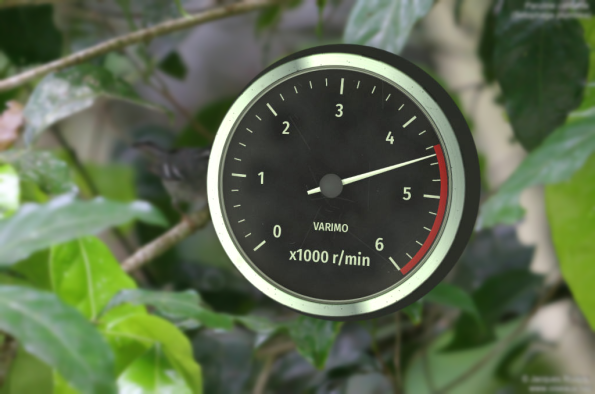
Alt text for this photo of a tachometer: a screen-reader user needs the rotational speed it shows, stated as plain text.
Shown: 4500 rpm
